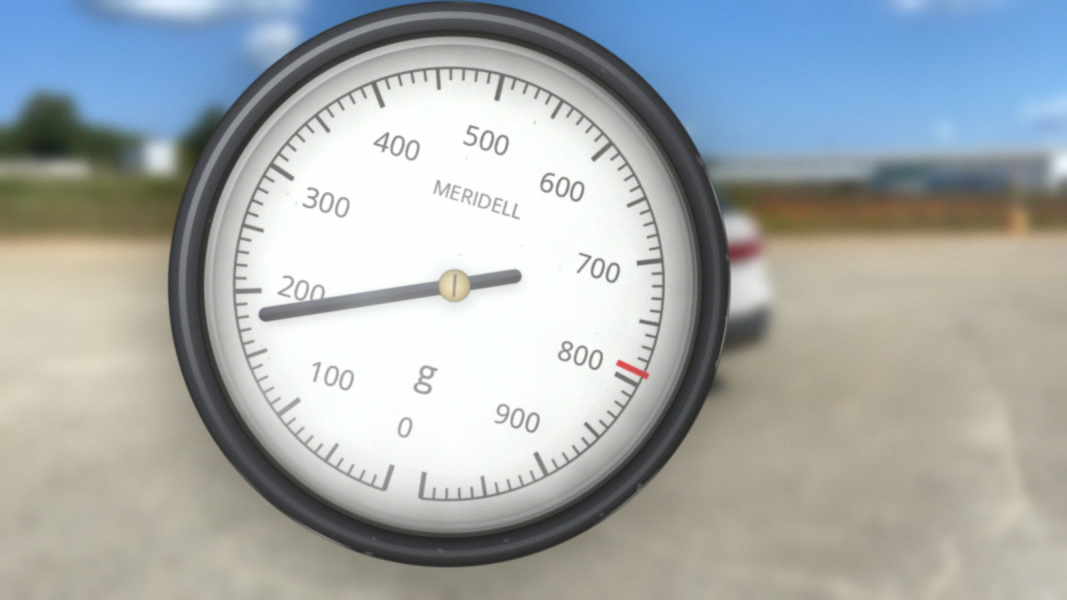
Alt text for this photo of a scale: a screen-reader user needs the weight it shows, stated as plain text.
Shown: 180 g
